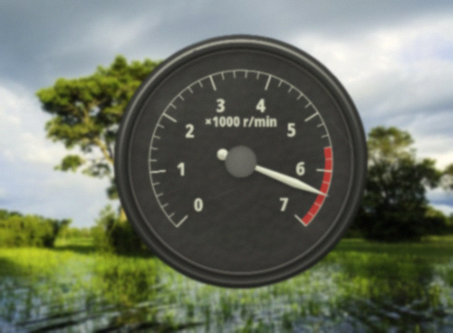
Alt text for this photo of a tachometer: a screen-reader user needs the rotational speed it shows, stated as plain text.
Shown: 6400 rpm
